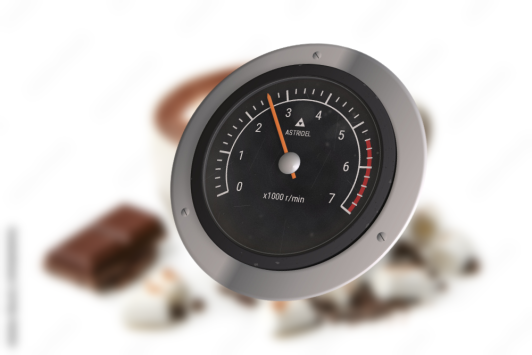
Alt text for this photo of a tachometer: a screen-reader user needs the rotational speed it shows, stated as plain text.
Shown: 2600 rpm
